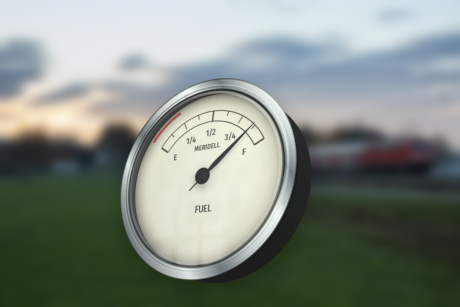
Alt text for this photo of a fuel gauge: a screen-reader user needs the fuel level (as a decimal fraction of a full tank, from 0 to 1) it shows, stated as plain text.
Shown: 0.875
